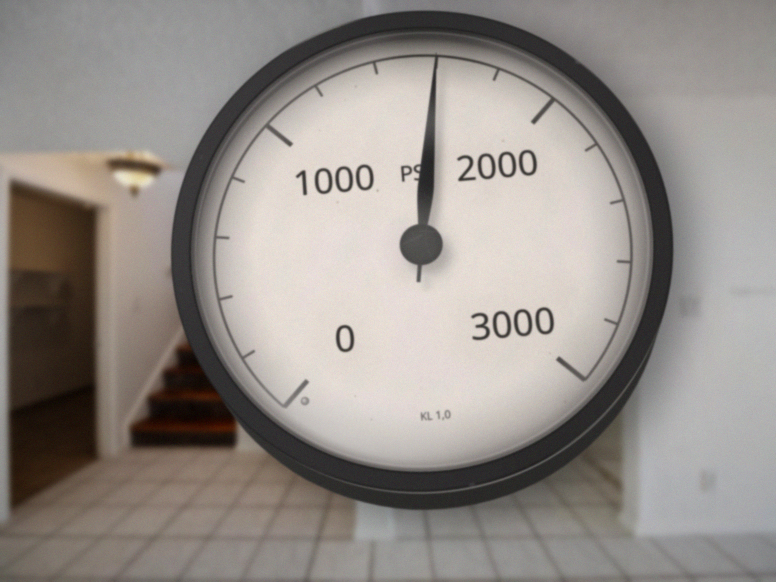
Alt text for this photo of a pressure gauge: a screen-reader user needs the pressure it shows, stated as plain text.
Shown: 1600 psi
